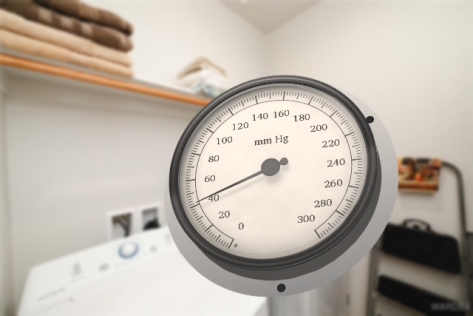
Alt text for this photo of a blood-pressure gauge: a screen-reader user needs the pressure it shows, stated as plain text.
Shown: 40 mmHg
